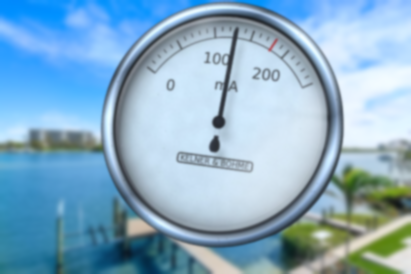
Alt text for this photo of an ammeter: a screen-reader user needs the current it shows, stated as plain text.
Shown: 130 mA
